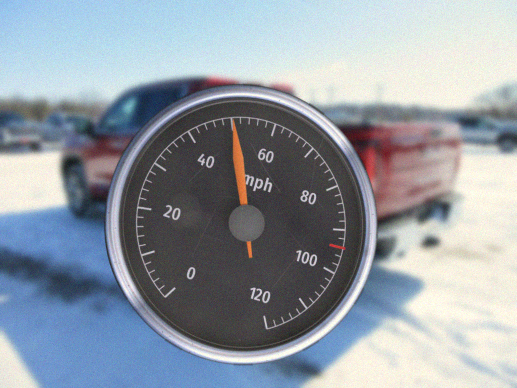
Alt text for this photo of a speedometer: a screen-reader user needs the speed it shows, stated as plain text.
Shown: 50 mph
